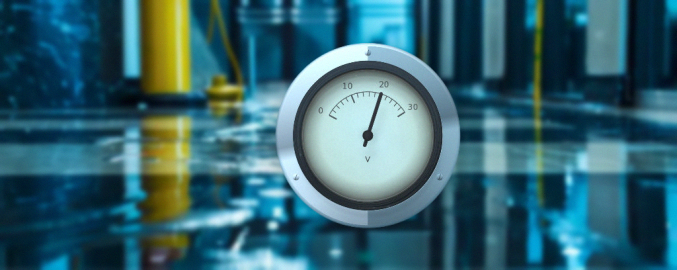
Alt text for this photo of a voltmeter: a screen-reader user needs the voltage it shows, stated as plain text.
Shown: 20 V
